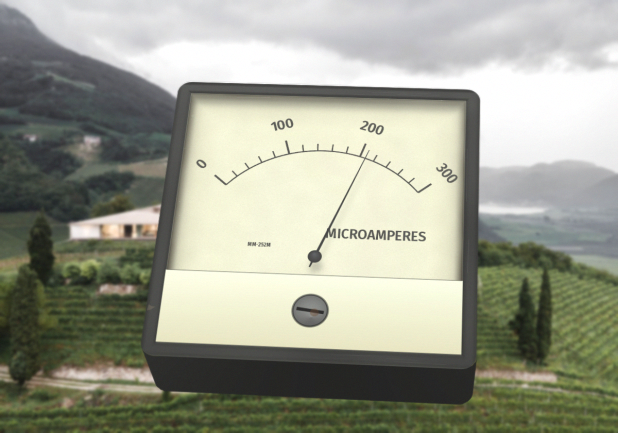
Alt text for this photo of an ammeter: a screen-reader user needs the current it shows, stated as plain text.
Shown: 210 µA
